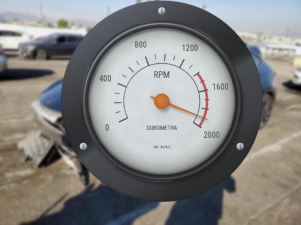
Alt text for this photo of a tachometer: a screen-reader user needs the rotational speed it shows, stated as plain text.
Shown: 1900 rpm
